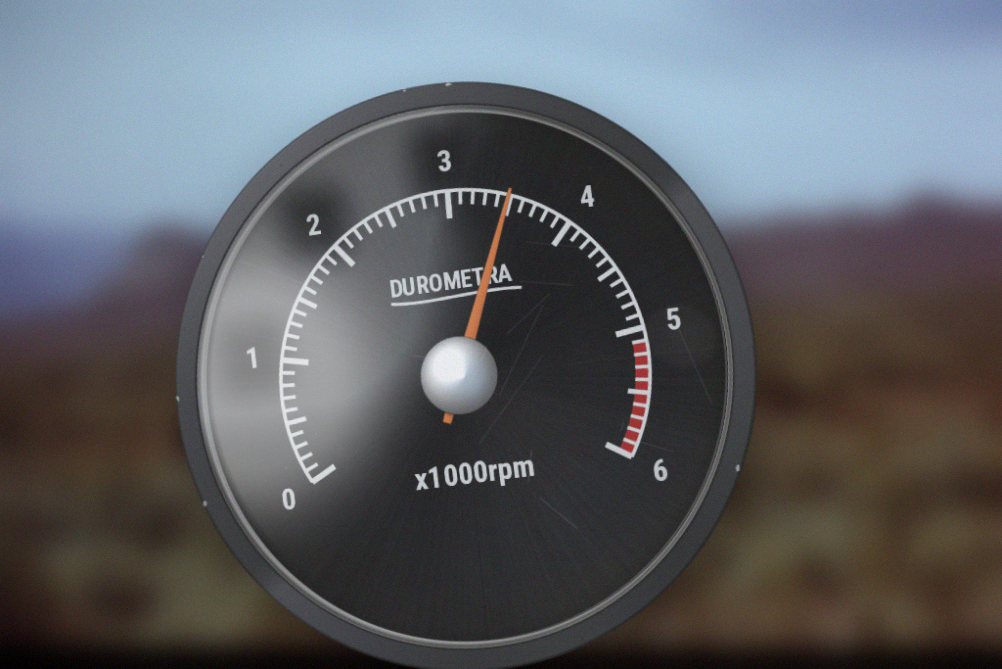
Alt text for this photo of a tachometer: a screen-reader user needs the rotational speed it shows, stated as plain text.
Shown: 3500 rpm
